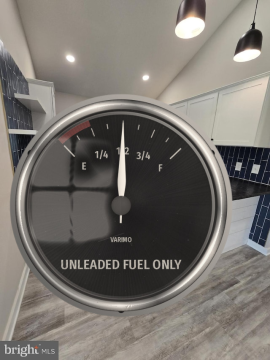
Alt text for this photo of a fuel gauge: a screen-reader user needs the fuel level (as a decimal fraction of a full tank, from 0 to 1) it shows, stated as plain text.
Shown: 0.5
